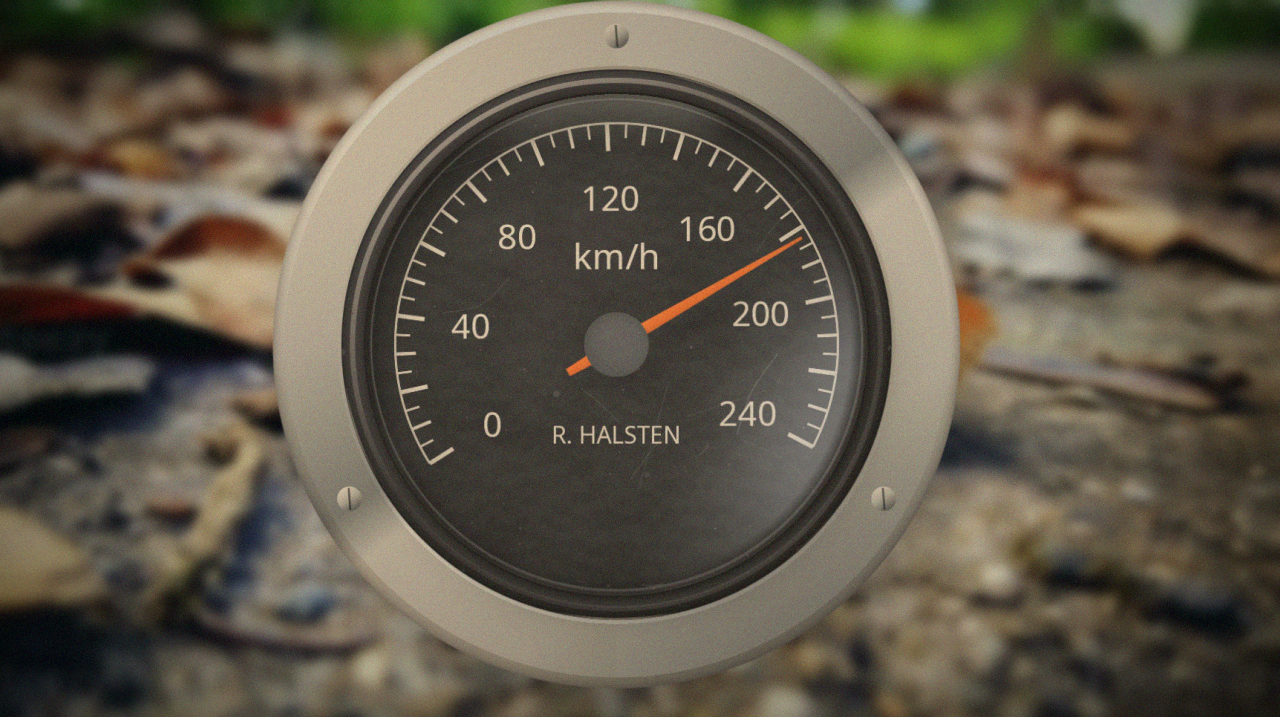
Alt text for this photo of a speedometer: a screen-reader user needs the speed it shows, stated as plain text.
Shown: 182.5 km/h
